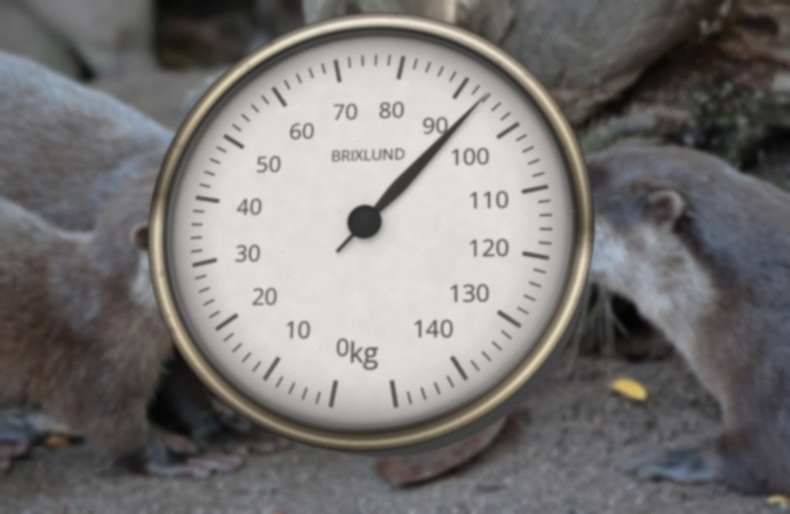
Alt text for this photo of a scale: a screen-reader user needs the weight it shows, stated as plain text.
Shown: 94 kg
